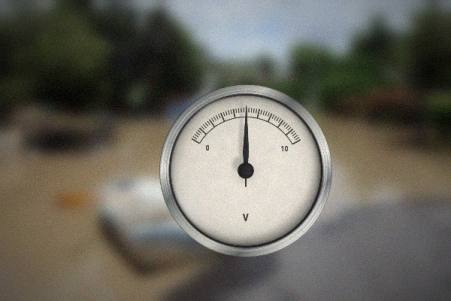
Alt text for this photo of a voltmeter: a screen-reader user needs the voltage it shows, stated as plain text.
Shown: 5 V
